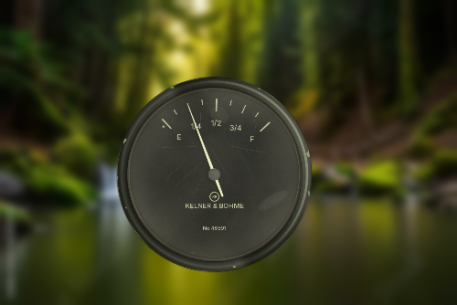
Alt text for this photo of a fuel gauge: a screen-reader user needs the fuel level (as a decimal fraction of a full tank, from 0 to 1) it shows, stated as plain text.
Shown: 0.25
